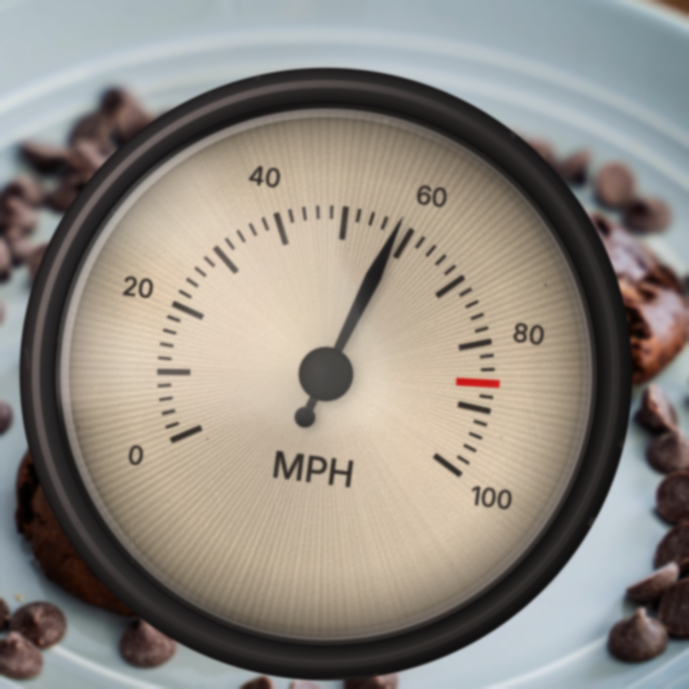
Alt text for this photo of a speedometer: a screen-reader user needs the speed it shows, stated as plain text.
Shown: 58 mph
